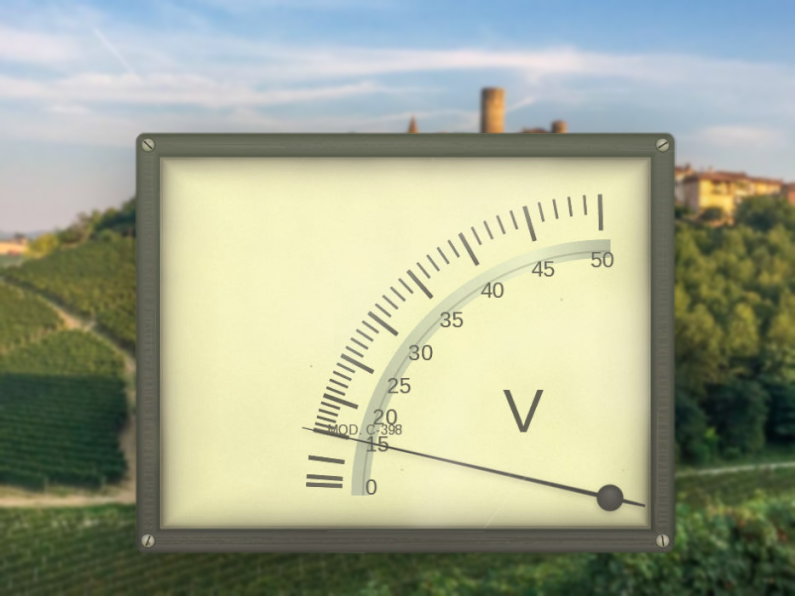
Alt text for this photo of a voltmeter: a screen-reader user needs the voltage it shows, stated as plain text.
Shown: 15 V
